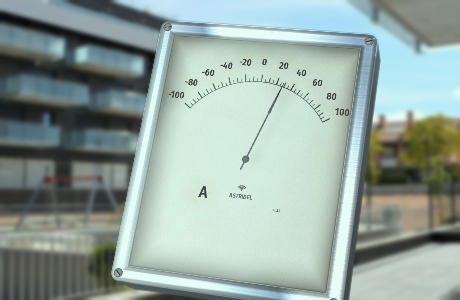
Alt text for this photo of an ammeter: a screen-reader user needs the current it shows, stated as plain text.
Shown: 30 A
